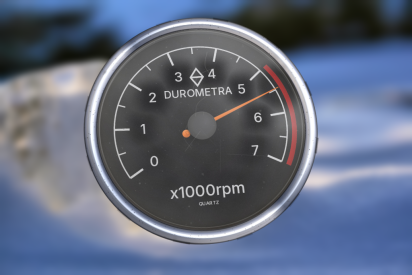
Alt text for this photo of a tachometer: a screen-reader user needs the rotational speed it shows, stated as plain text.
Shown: 5500 rpm
